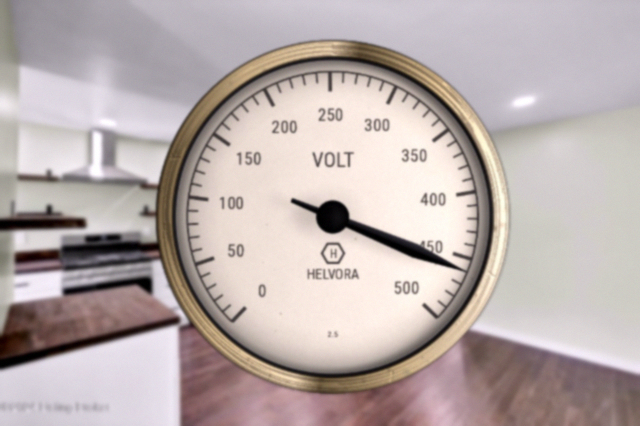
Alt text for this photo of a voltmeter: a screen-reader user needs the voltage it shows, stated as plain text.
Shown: 460 V
